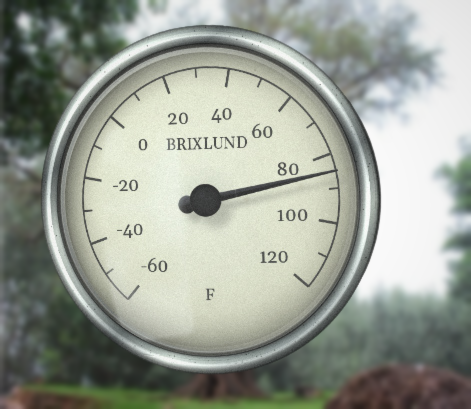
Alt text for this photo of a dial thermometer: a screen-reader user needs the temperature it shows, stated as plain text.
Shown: 85 °F
